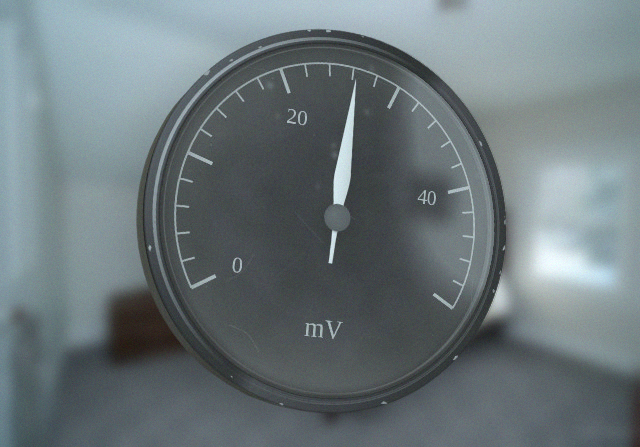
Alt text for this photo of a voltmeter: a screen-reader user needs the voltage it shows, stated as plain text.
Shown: 26 mV
